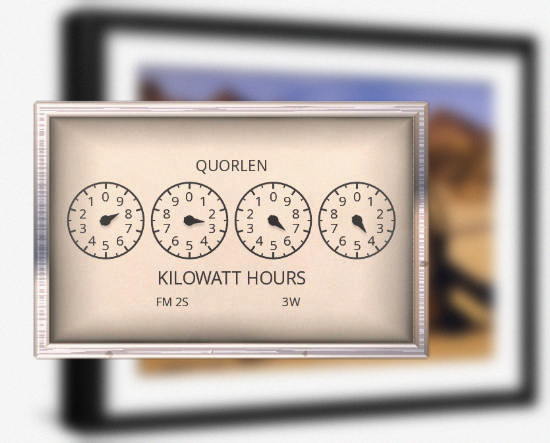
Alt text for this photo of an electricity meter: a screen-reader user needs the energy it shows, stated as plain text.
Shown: 8264 kWh
